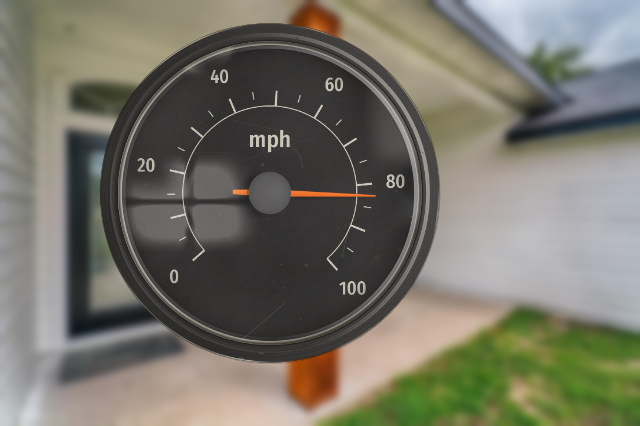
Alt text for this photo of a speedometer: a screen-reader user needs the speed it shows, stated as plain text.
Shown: 82.5 mph
